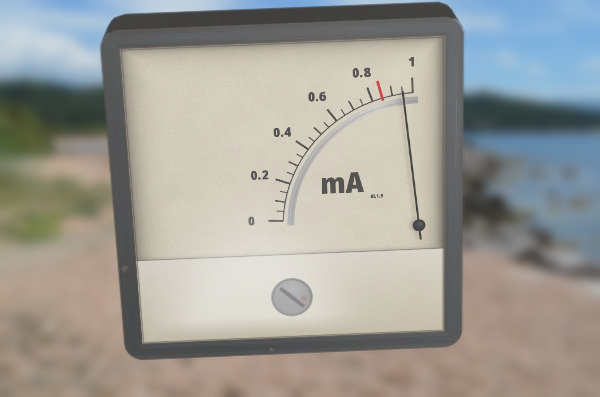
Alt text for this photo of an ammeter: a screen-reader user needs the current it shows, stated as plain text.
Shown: 0.95 mA
